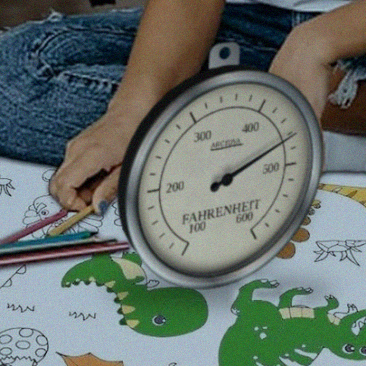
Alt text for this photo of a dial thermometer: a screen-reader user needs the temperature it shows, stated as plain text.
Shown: 460 °F
